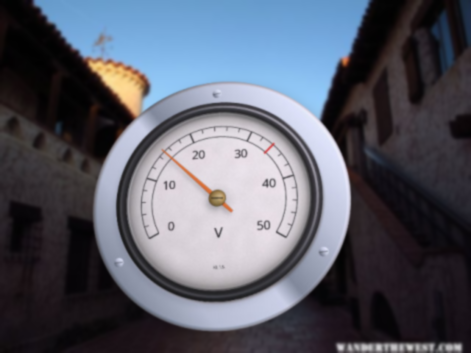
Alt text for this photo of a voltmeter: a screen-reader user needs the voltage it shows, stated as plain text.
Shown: 15 V
